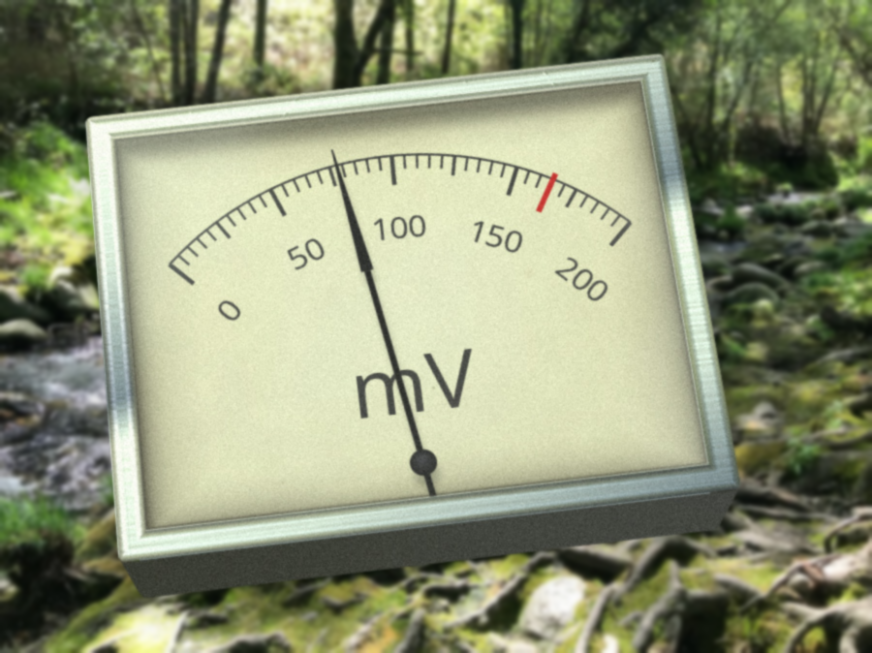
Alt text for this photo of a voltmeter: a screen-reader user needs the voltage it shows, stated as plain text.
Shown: 77.5 mV
